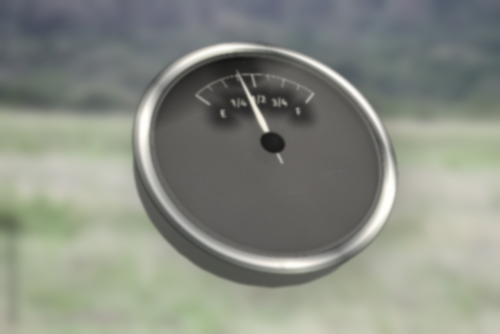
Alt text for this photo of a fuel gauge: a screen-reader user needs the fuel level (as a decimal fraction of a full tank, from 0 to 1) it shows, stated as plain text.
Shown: 0.375
